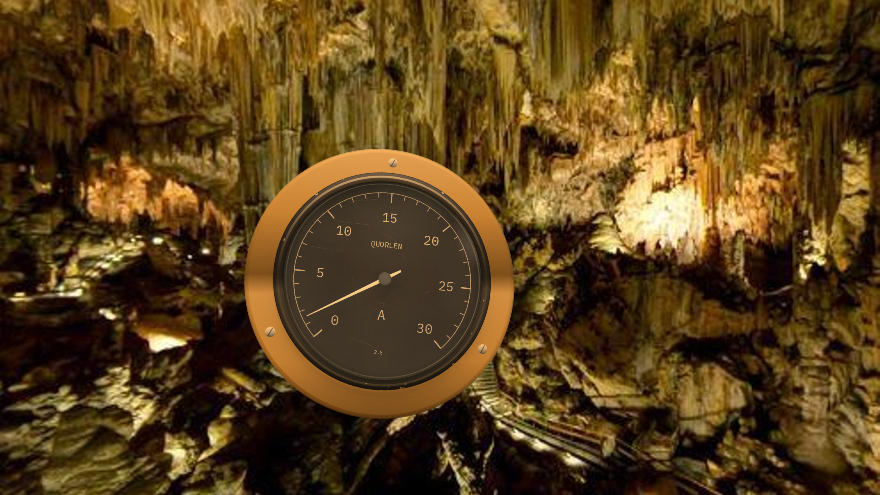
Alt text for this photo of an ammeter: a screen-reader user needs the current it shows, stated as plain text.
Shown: 1.5 A
